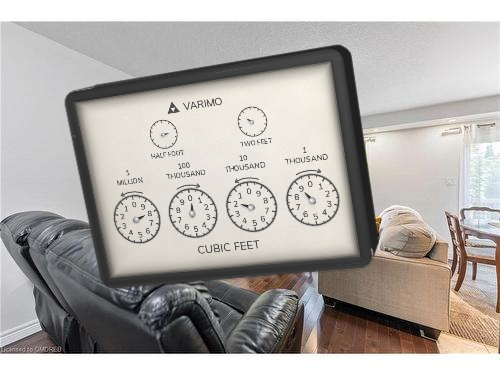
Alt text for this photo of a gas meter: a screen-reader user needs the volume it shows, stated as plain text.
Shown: 801900 ft³
